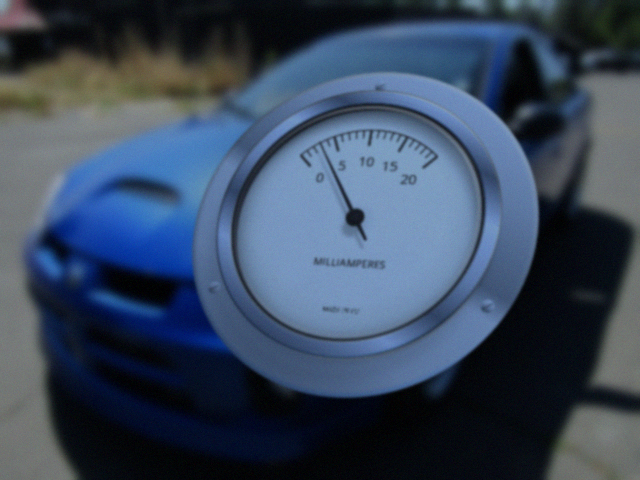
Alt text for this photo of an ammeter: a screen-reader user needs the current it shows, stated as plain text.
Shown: 3 mA
